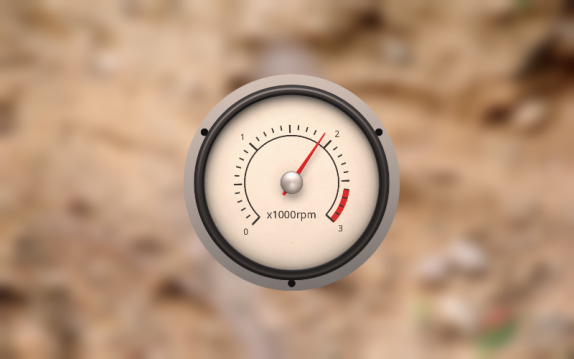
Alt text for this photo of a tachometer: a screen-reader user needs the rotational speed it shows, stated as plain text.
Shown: 1900 rpm
